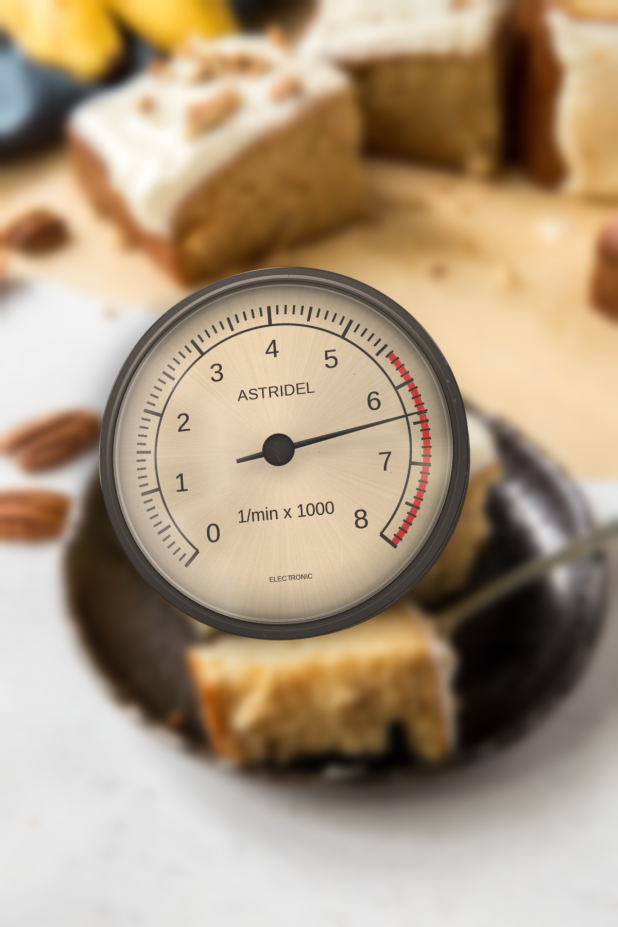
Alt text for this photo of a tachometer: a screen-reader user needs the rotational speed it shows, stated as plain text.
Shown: 6400 rpm
